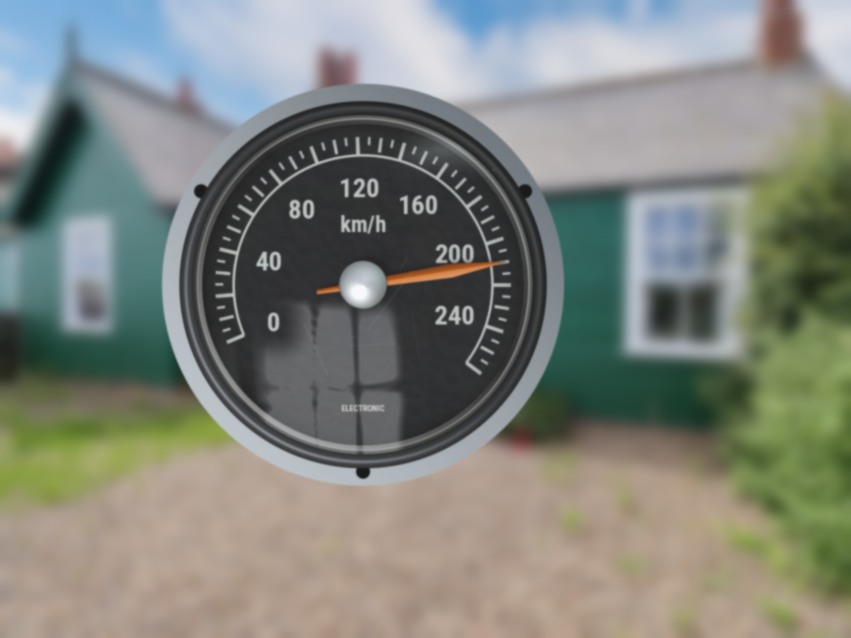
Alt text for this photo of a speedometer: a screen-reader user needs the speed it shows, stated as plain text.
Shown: 210 km/h
